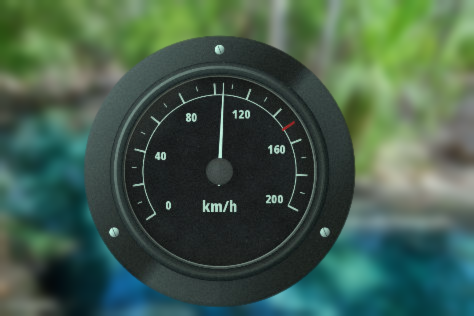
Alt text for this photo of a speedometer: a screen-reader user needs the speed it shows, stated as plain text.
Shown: 105 km/h
